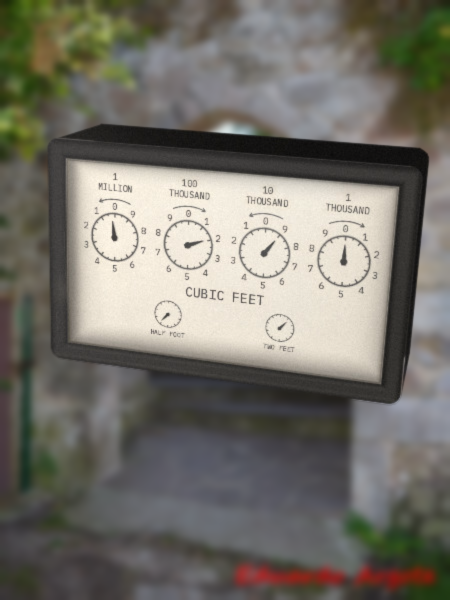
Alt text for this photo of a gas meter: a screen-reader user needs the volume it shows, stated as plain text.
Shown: 19000 ft³
